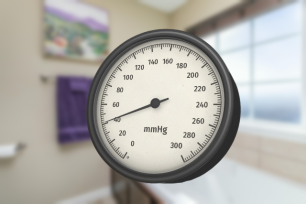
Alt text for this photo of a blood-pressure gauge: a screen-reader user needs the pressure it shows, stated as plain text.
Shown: 40 mmHg
